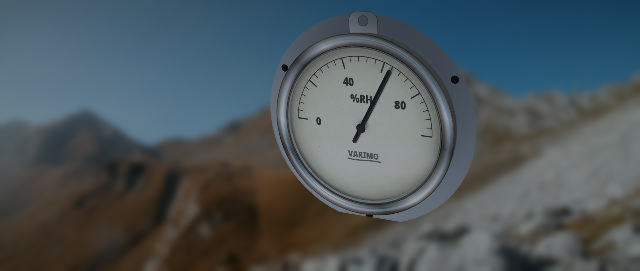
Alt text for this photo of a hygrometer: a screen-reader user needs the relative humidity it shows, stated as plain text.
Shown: 64 %
